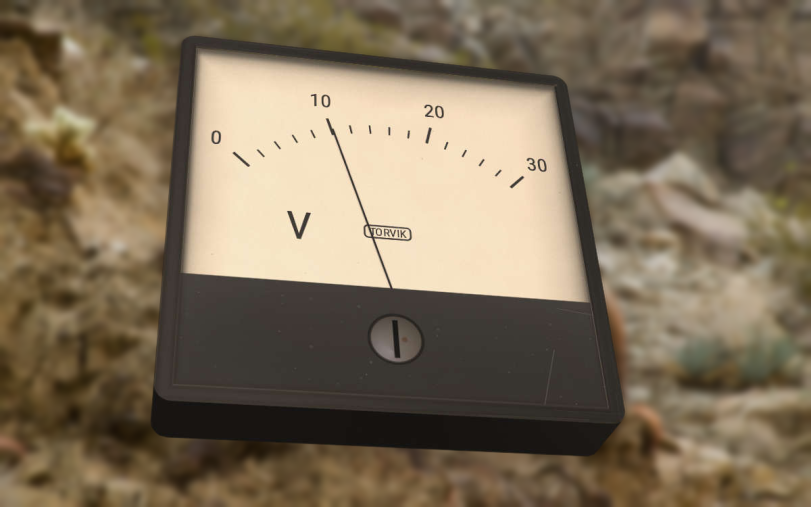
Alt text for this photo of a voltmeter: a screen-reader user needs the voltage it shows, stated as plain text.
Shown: 10 V
